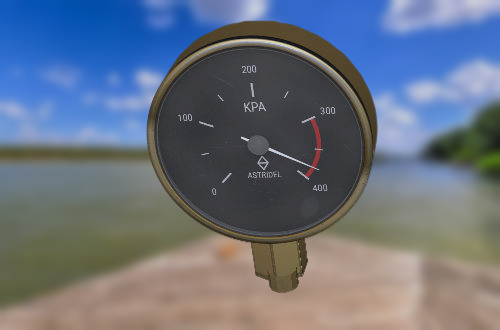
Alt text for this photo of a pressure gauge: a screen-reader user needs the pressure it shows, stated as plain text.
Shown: 375 kPa
